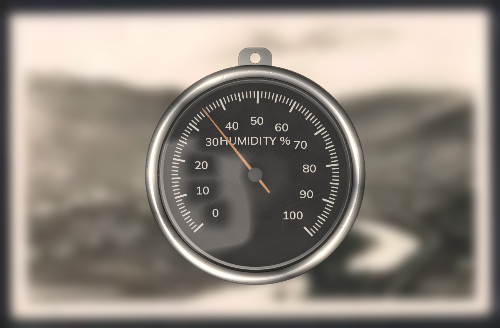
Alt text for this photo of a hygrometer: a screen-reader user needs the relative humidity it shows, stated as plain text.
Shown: 35 %
